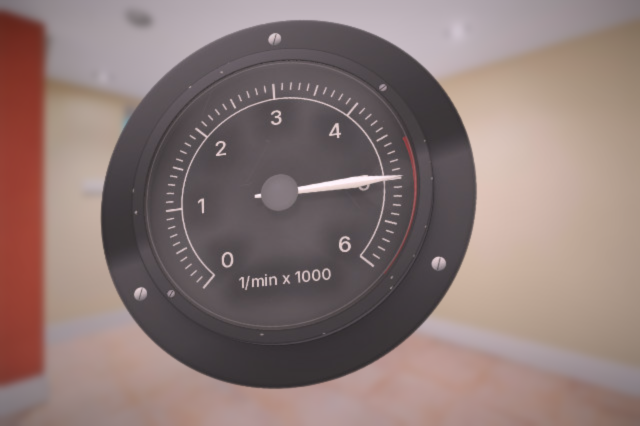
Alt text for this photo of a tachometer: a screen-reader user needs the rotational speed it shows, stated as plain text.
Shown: 5000 rpm
